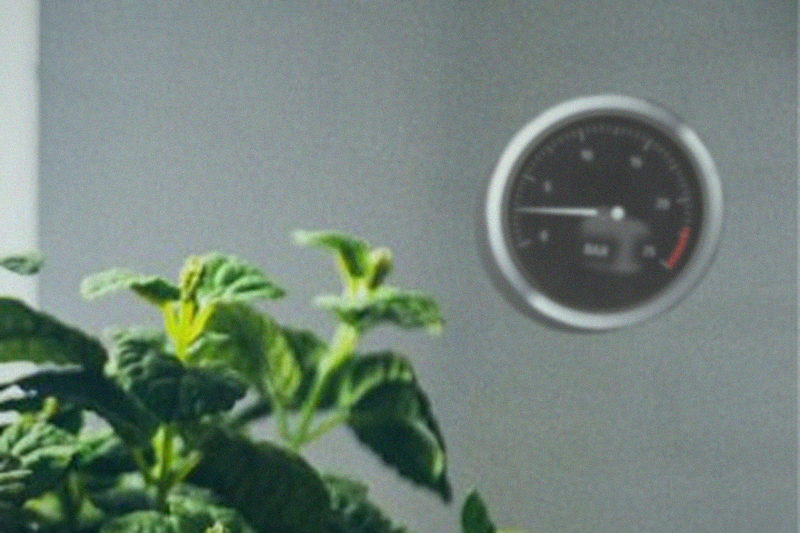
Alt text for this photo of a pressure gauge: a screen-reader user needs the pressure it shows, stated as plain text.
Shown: 2.5 bar
